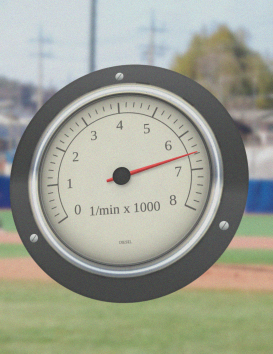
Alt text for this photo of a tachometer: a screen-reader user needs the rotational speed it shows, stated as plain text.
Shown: 6600 rpm
